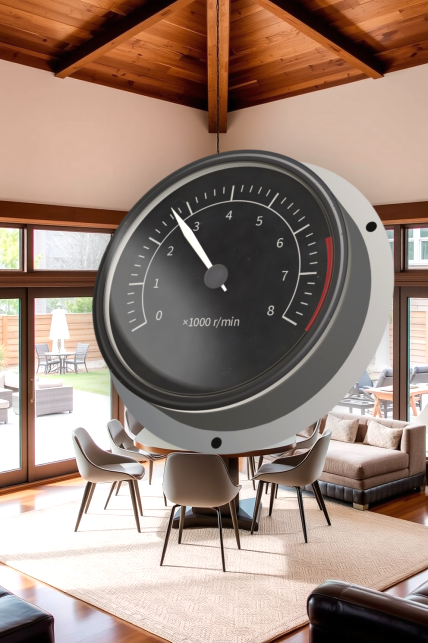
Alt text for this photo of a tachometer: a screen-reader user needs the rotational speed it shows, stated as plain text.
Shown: 2700 rpm
